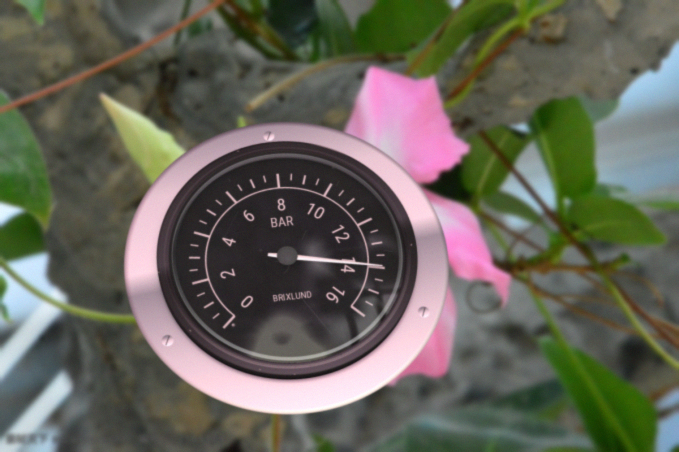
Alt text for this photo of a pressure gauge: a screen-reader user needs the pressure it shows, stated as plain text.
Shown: 14 bar
